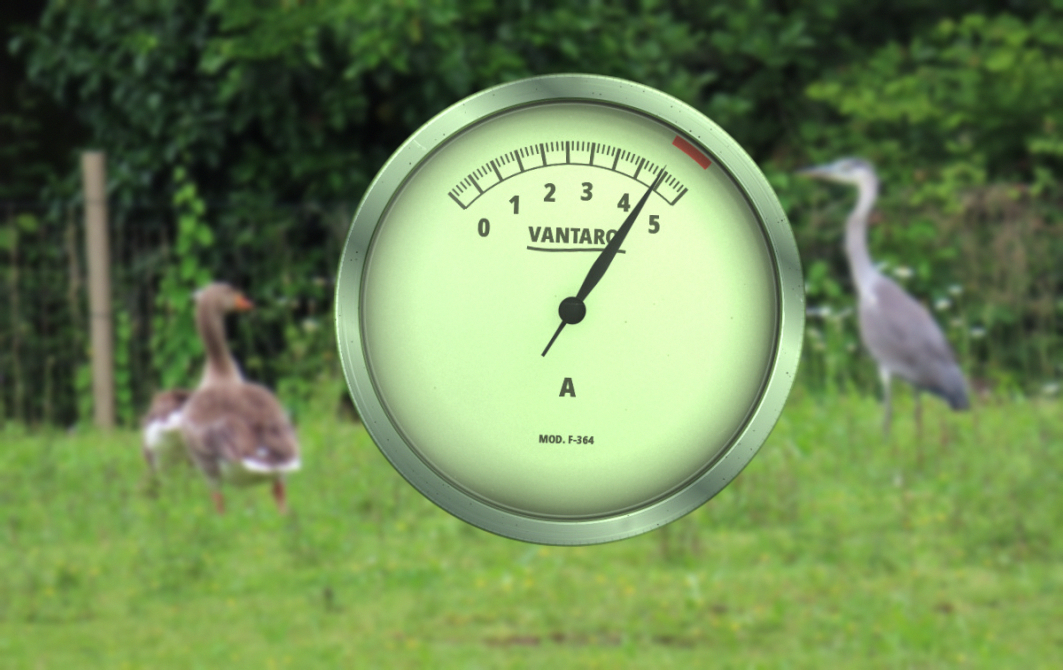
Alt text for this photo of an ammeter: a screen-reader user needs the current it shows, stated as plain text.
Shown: 4.4 A
